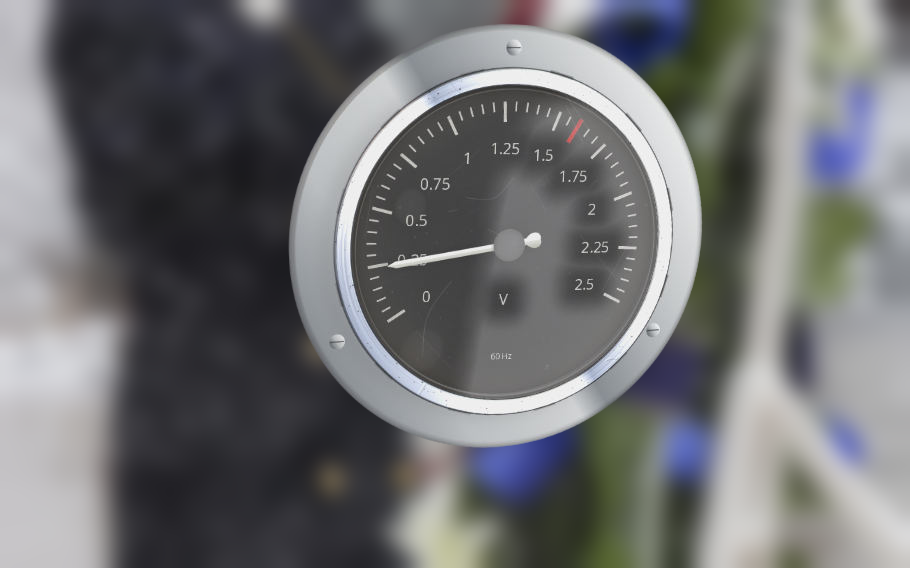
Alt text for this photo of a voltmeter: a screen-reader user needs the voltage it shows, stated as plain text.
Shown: 0.25 V
